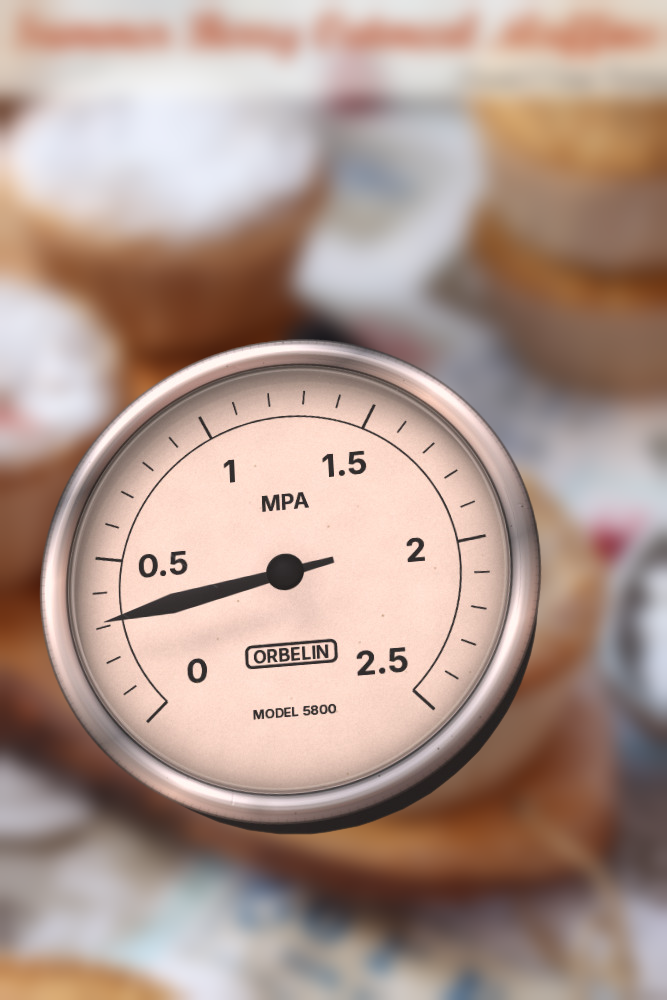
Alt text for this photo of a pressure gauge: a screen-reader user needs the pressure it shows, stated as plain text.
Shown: 0.3 MPa
